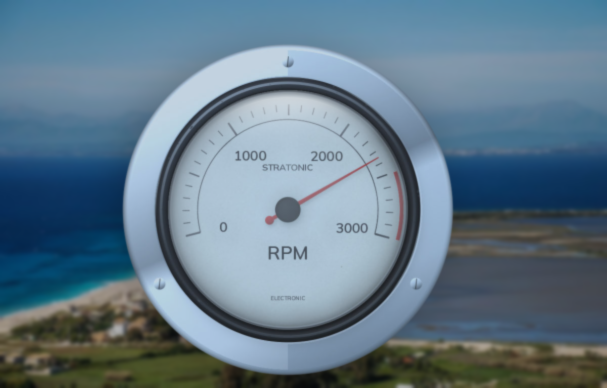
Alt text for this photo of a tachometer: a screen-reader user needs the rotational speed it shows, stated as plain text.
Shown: 2350 rpm
